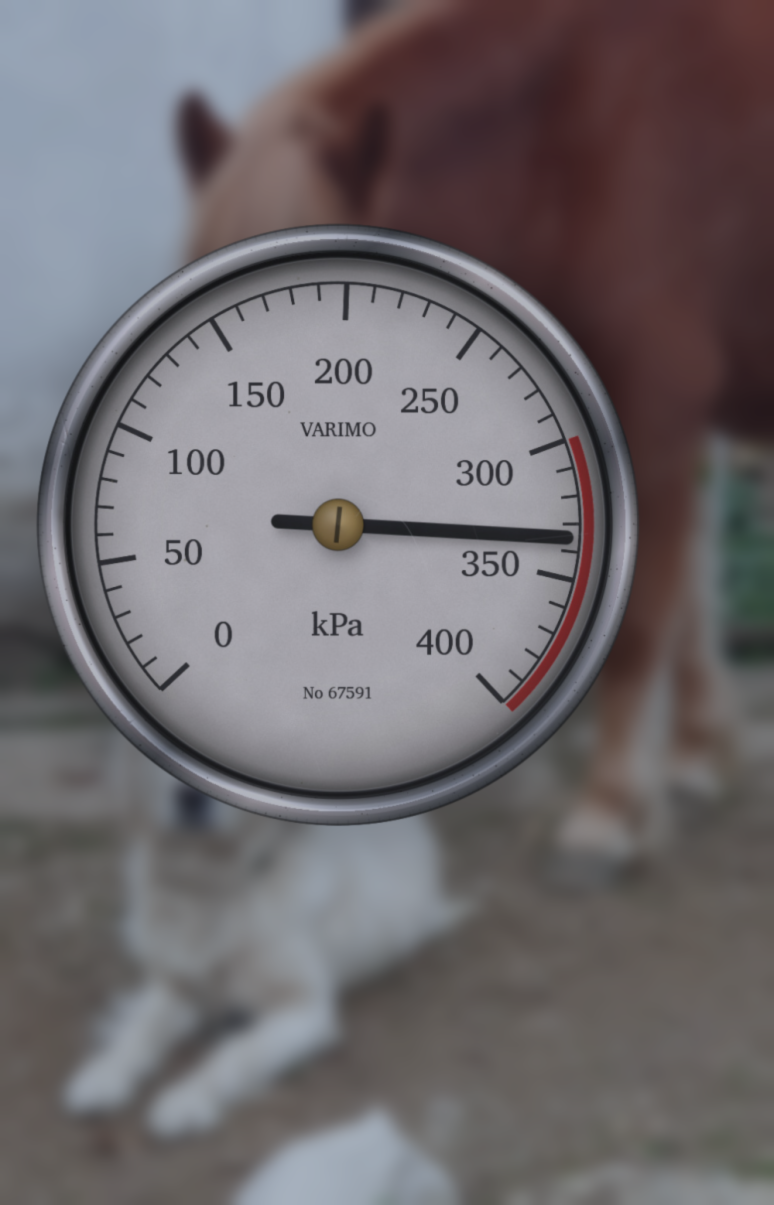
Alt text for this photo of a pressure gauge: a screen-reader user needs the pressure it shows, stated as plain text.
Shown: 335 kPa
